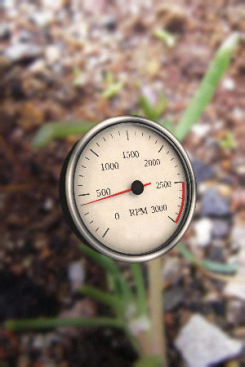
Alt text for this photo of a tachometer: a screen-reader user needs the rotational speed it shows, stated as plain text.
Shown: 400 rpm
